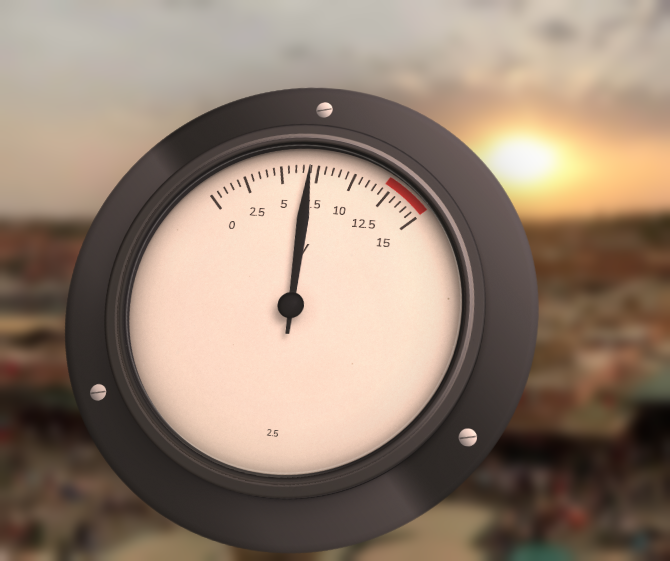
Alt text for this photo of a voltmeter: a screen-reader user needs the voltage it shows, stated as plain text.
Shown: 7 V
